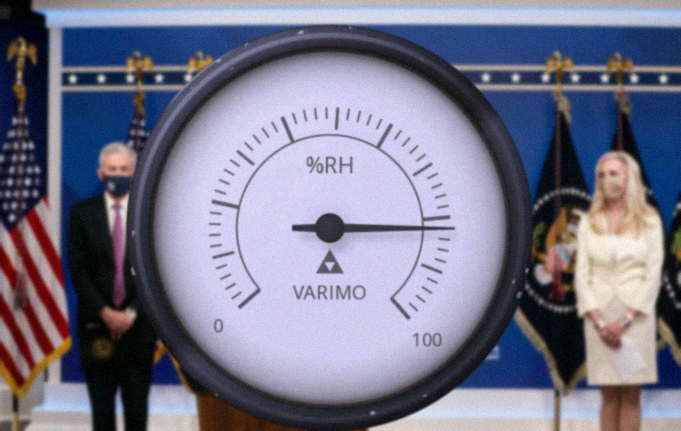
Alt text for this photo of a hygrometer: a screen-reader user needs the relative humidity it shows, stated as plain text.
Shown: 82 %
